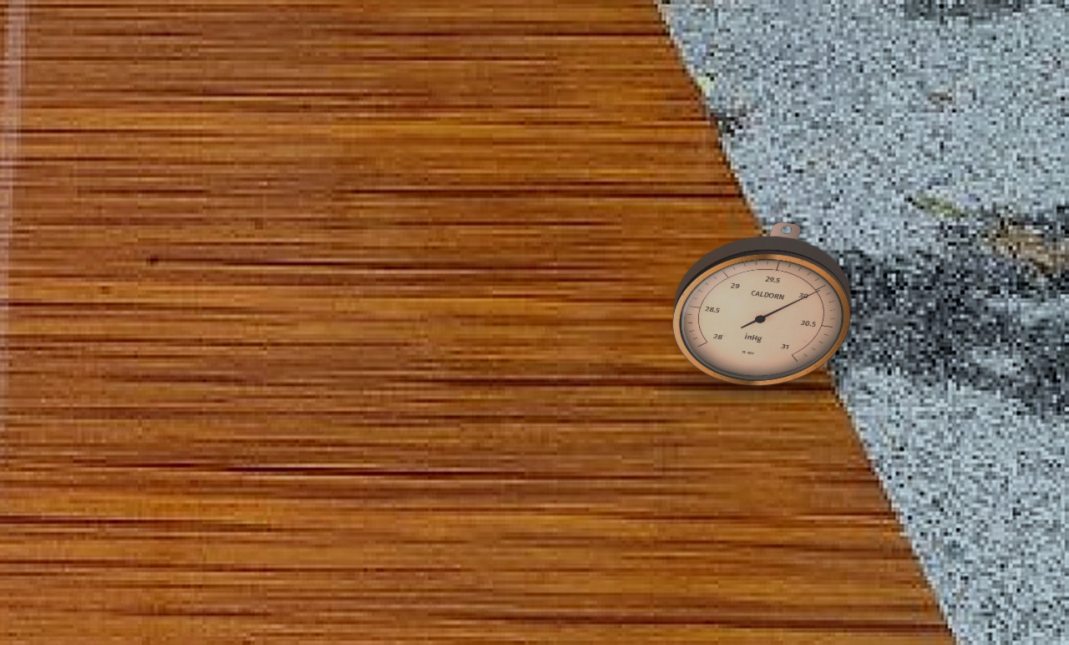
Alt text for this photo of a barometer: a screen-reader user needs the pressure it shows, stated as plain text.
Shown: 30 inHg
